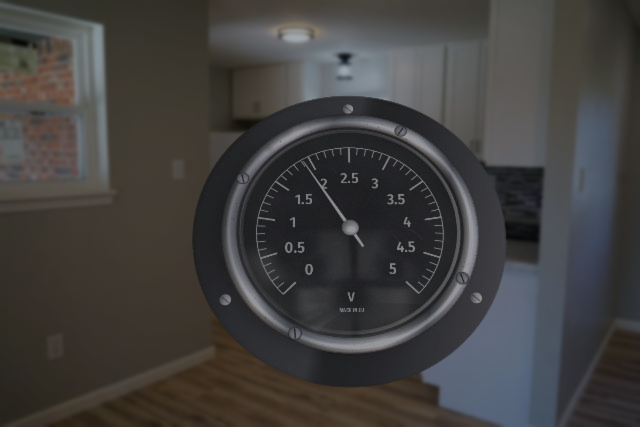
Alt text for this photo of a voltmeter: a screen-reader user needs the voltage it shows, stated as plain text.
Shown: 1.9 V
